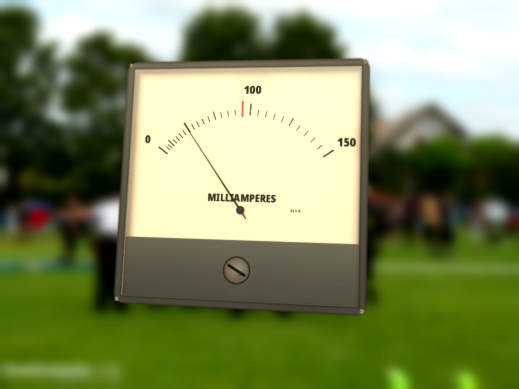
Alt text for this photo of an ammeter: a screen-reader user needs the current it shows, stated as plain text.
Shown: 50 mA
